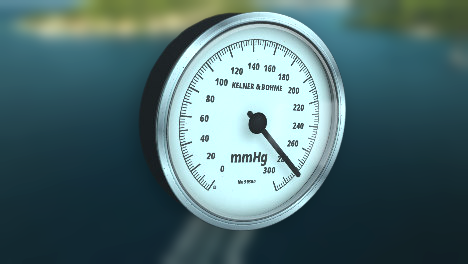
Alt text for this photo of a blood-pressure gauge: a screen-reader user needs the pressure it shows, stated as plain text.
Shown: 280 mmHg
